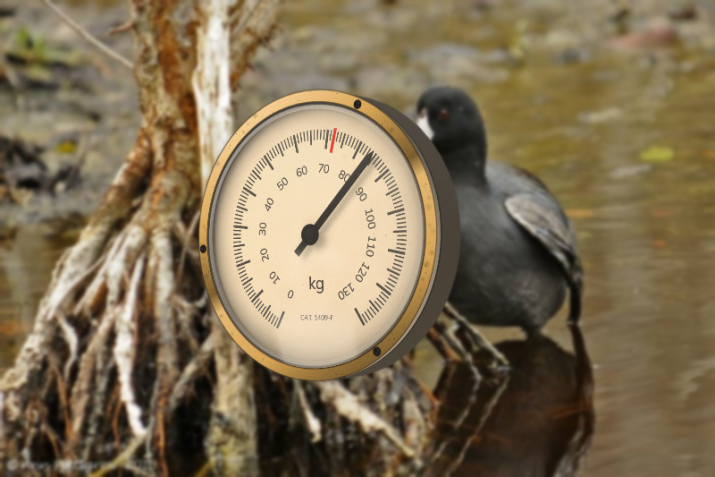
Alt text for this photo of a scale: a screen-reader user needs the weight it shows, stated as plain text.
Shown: 85 kg
